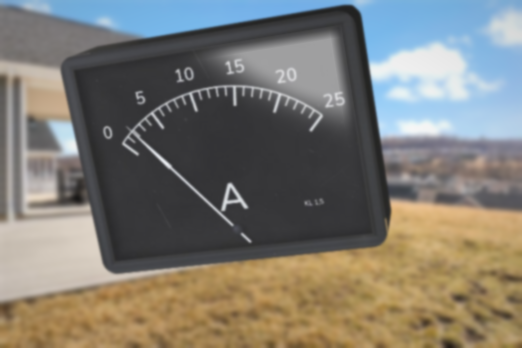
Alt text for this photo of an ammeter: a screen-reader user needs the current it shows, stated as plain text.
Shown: 2 A
